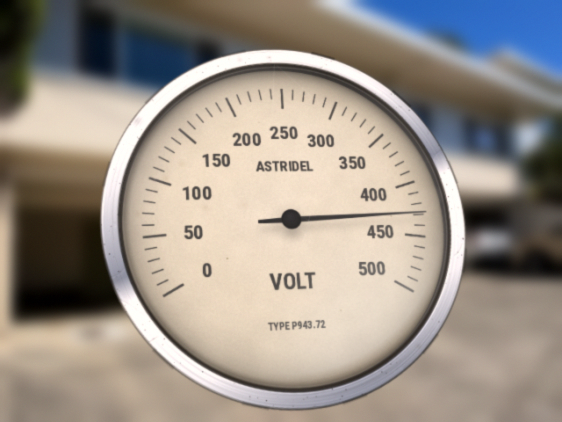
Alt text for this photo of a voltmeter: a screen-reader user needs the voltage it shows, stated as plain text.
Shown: 430 V
